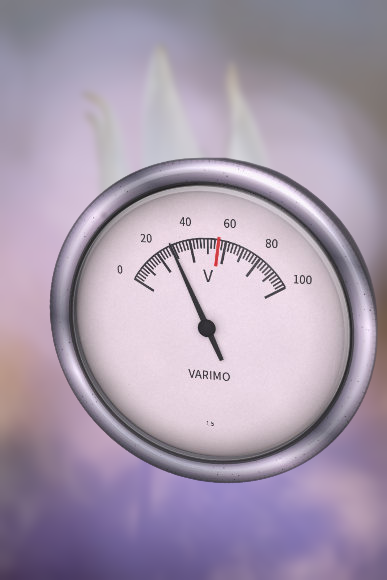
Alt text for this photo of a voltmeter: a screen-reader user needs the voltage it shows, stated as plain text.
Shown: 30 V
